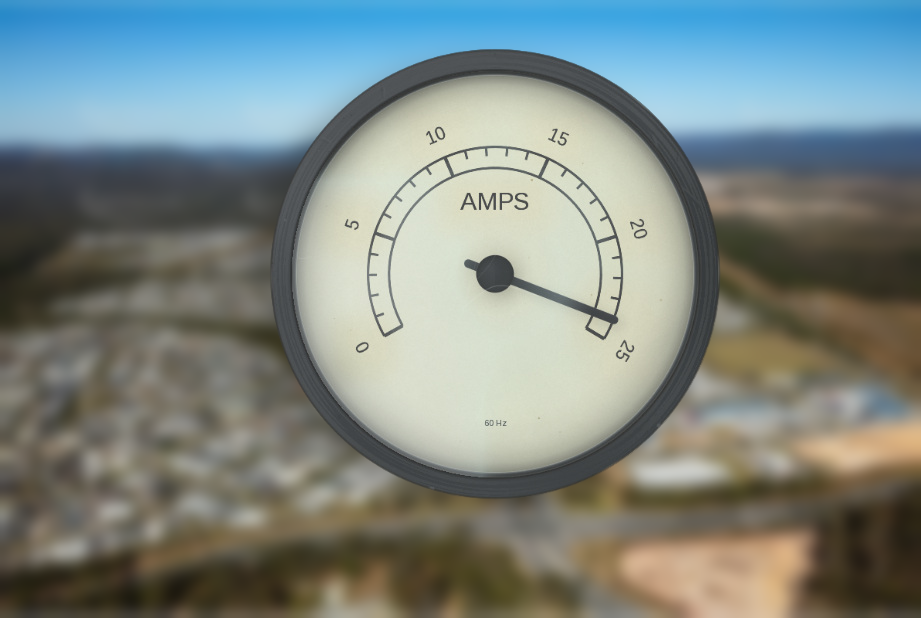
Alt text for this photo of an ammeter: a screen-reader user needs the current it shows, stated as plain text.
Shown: 24 A
